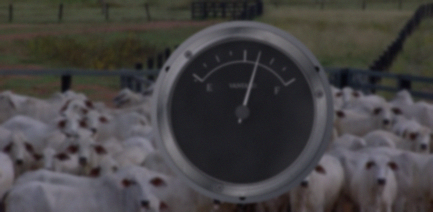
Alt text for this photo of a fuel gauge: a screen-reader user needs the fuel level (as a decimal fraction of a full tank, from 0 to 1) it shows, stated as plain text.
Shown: 0.625
